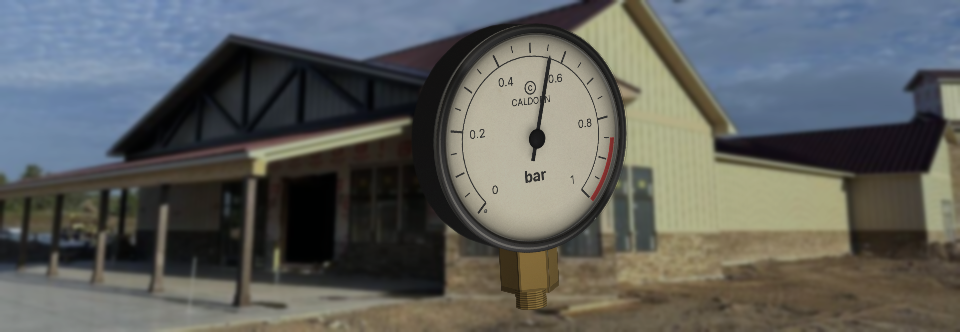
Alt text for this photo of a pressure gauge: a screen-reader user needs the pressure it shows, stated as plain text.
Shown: 0.55 bar
